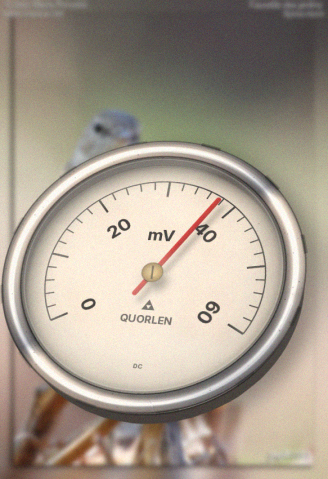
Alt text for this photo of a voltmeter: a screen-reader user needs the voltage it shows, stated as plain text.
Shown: 38 mV
